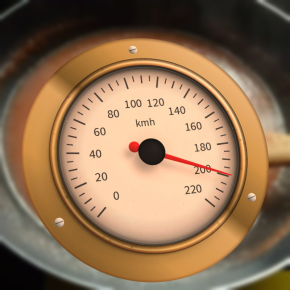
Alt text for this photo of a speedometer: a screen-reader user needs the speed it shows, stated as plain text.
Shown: 200 km/h
